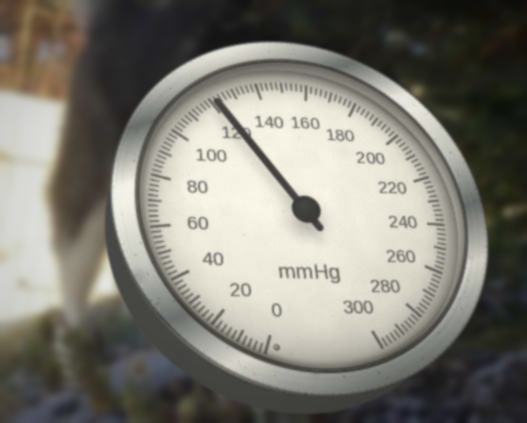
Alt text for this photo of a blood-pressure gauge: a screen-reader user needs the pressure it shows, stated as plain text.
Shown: 120 mmHg
